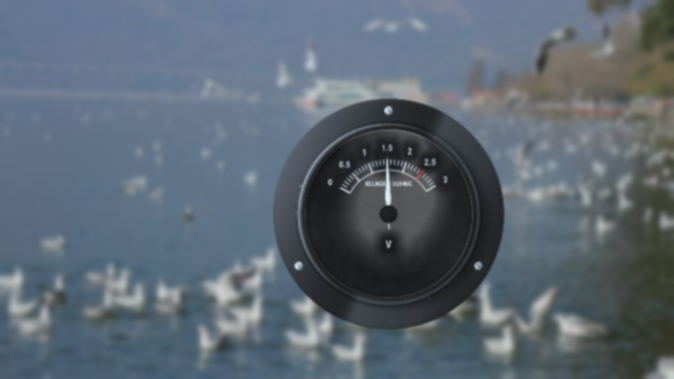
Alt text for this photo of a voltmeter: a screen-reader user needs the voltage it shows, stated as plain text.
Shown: 1.5 V
